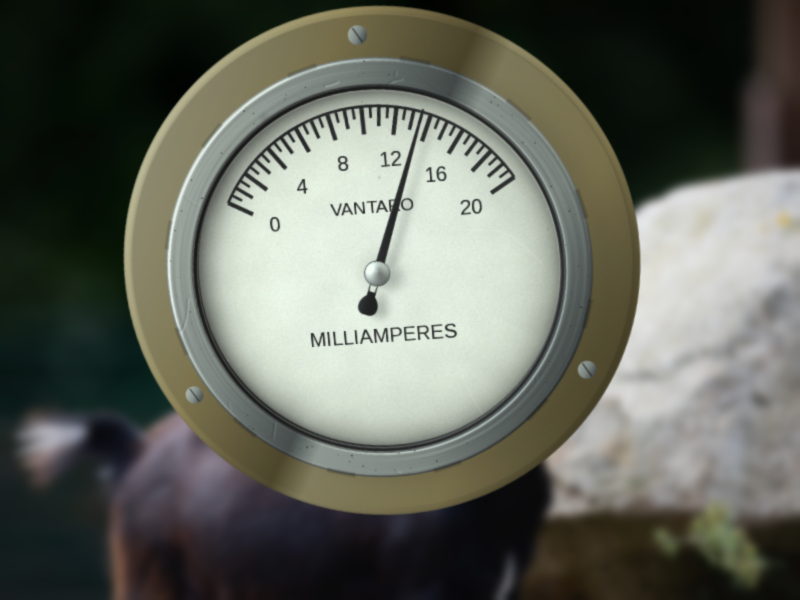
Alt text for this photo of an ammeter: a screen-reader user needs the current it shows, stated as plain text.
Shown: 13.5 mA
